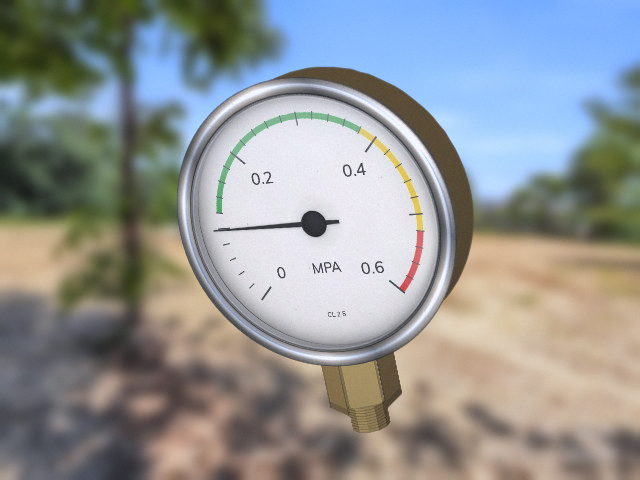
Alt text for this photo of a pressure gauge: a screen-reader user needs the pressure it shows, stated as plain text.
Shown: 0.1 MPa
